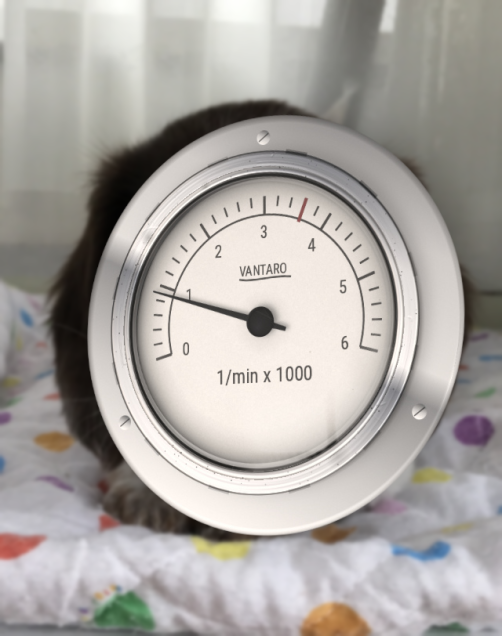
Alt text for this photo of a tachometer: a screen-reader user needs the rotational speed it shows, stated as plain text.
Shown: 900 rpm
